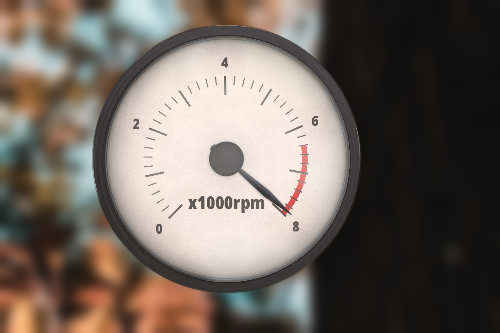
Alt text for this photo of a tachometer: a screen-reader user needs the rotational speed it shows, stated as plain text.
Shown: 7900 rpm
